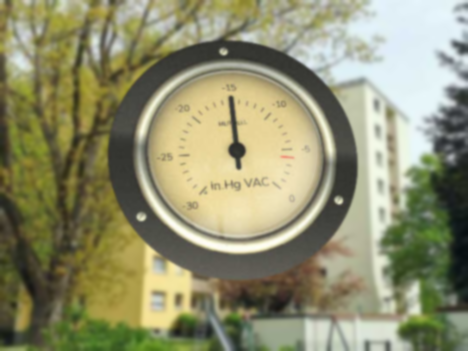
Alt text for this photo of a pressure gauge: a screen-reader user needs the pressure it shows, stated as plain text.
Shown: -15 inHg
